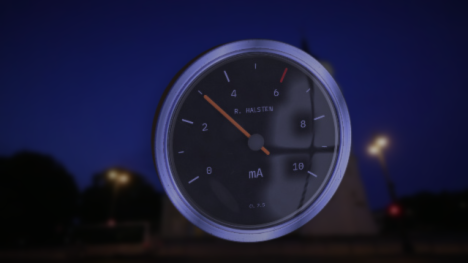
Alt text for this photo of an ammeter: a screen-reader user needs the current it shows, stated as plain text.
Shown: 3 mA
